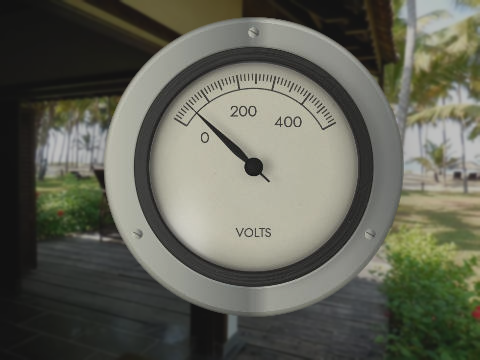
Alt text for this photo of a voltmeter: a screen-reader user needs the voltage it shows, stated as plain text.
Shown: 50 V
